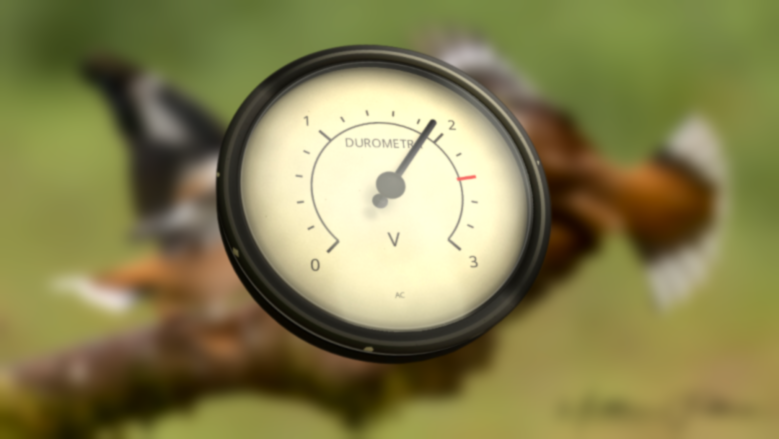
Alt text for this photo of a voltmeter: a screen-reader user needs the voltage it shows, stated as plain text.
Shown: 1.9 V
